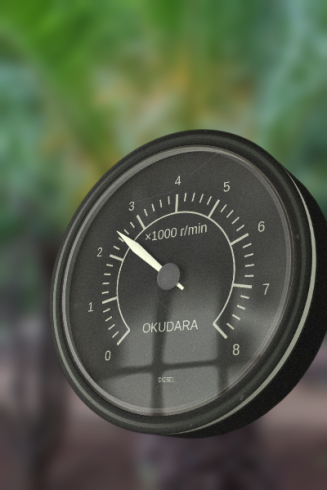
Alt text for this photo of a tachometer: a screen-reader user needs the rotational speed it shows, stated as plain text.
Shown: 2500 rpm
